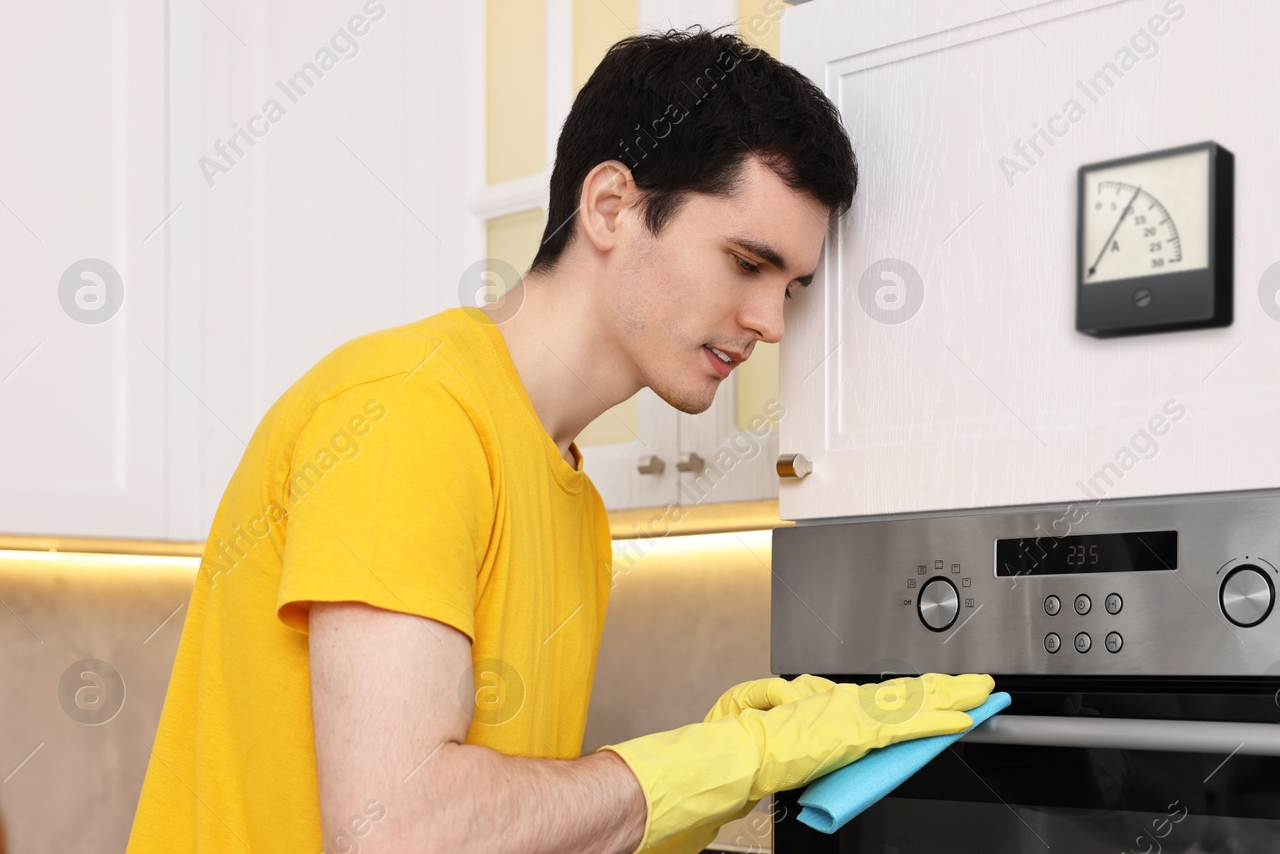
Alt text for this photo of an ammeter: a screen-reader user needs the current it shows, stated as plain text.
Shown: 10 A
